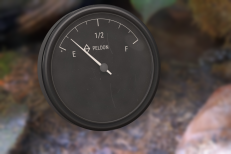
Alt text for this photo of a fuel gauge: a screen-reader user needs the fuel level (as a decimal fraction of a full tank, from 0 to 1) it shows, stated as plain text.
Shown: 0.125
